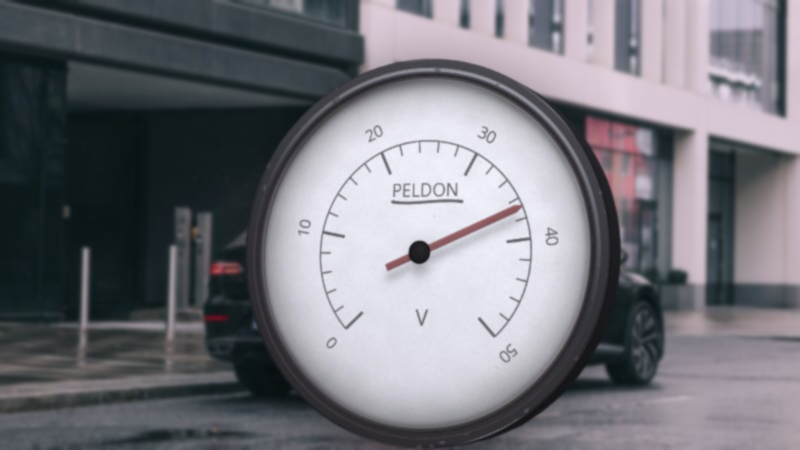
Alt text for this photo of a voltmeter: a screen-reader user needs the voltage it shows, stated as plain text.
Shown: 37 V
